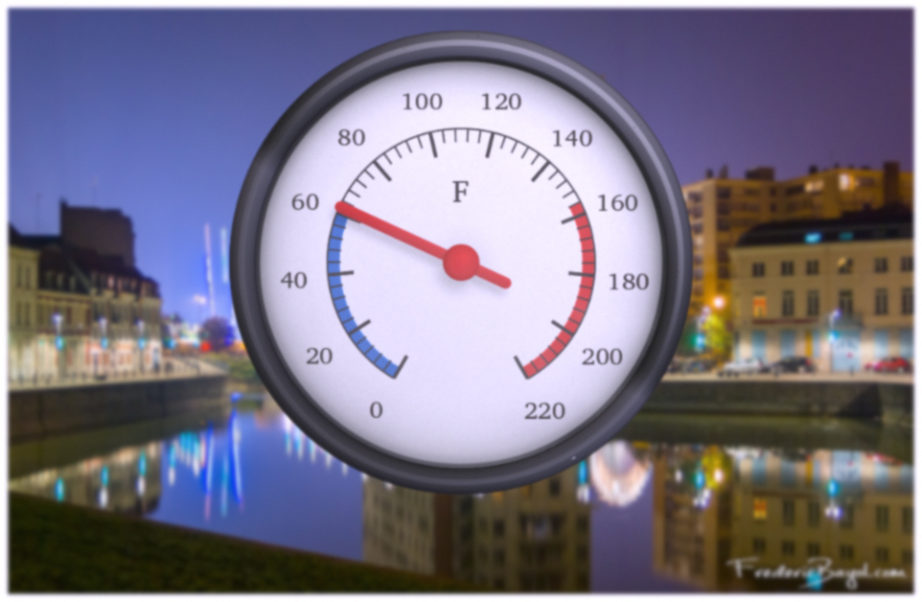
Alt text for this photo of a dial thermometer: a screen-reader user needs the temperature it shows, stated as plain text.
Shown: 62 °F
